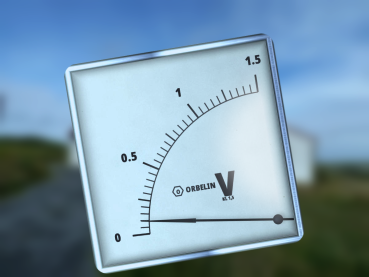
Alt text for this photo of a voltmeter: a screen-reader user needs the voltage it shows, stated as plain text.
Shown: 0.1 V
